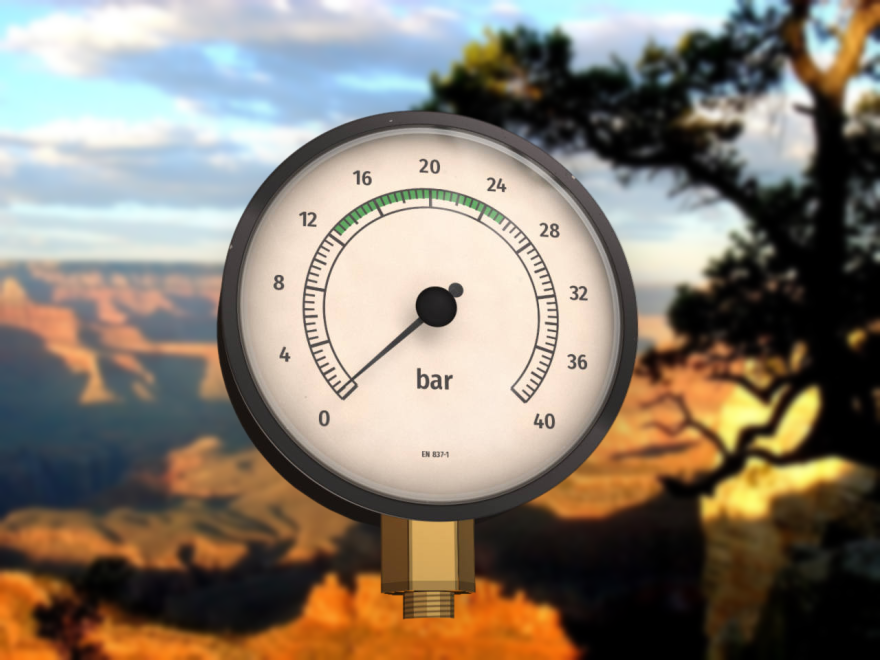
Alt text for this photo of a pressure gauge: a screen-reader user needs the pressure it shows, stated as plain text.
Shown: 0.5 bar
